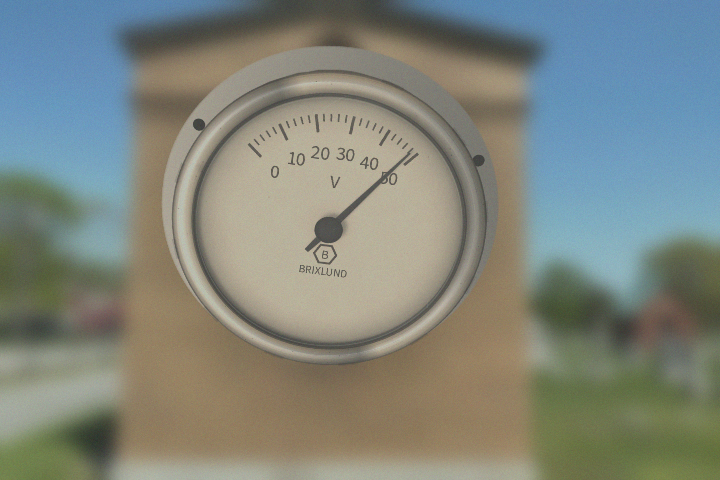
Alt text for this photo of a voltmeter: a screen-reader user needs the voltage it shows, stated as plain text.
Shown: 48 V
